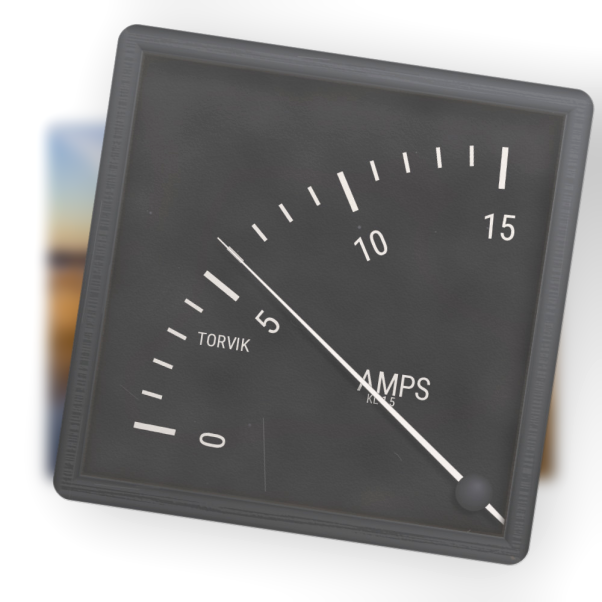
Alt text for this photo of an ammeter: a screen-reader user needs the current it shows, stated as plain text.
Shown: 6 A
